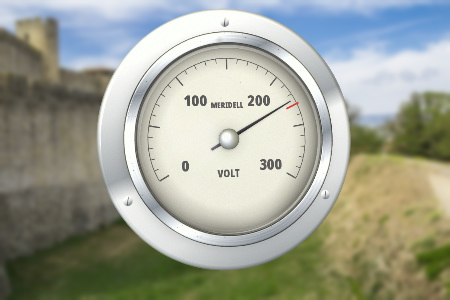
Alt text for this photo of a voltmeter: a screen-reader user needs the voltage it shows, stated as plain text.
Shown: 225 V
